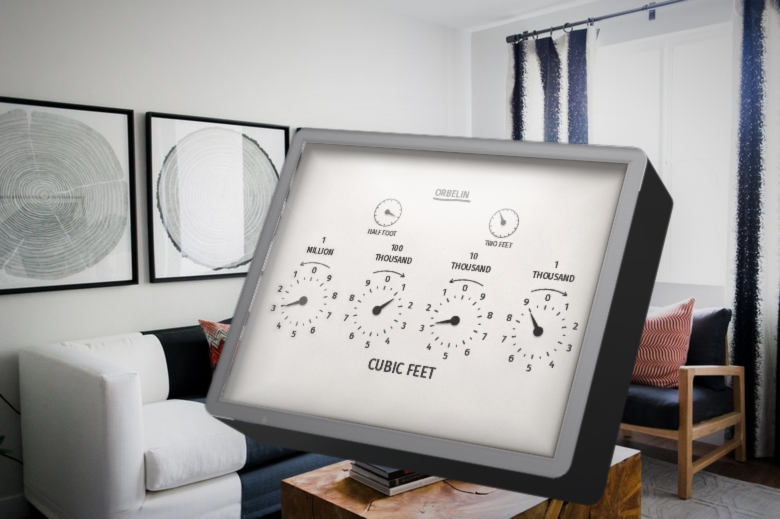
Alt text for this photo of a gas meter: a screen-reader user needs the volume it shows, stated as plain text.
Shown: 312900 ft³
